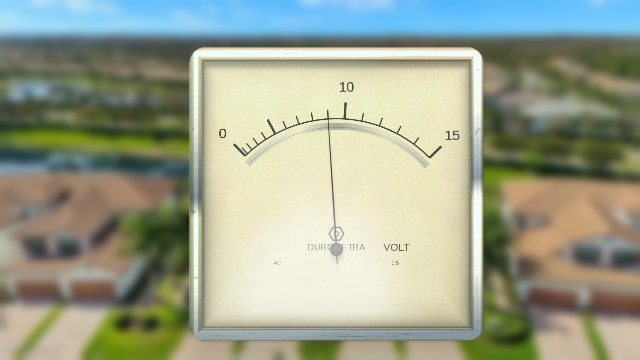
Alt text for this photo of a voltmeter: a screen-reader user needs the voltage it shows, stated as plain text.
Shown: 9 V
